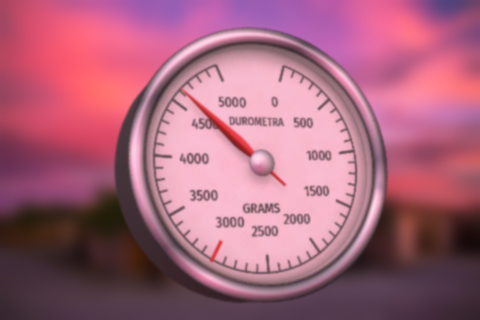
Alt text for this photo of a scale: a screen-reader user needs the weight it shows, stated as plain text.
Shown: 4600 g
